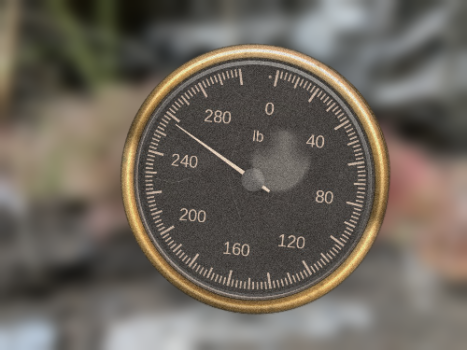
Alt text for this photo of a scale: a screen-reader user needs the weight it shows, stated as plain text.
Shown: 258 lb
